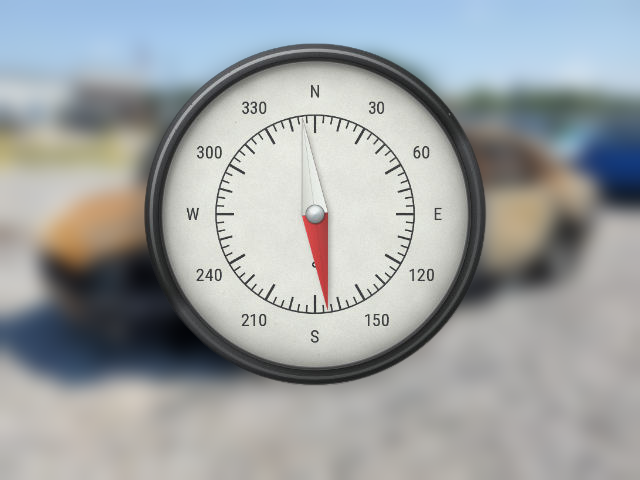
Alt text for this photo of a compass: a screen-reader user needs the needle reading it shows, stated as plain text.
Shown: 172.5 °
